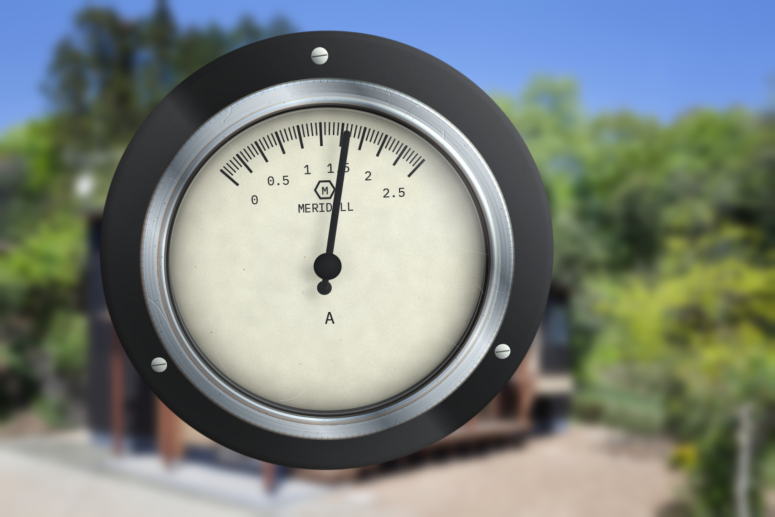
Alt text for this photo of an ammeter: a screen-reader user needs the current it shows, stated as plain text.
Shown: 1.55 A
